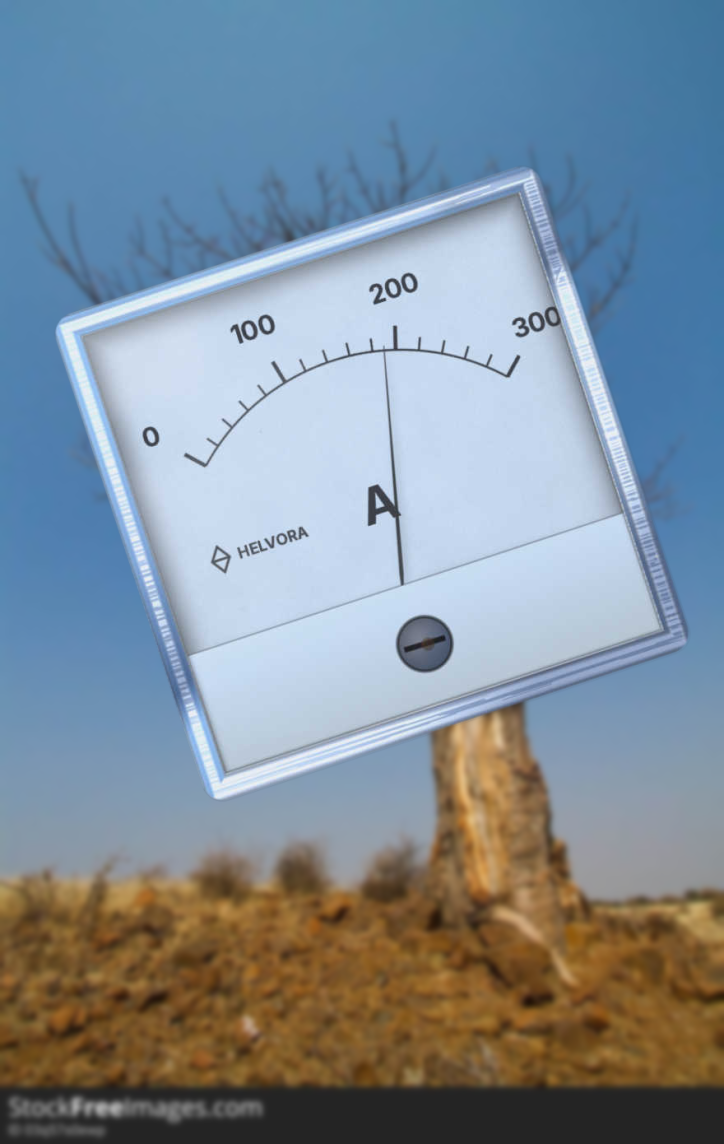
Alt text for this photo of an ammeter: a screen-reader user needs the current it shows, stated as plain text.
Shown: 190 A
